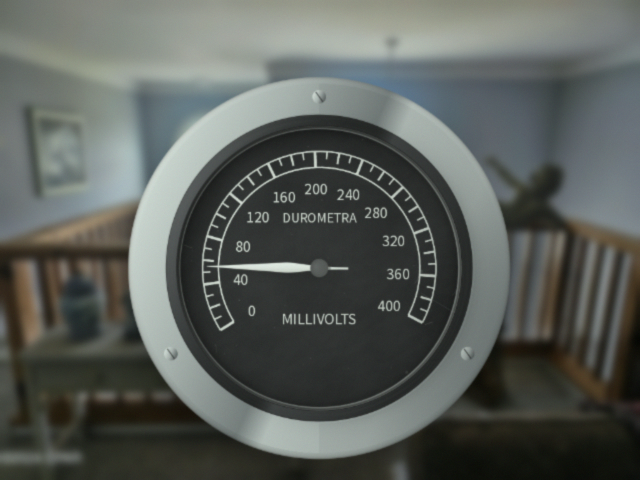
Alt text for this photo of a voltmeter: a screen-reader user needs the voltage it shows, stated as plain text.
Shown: 55 mV
